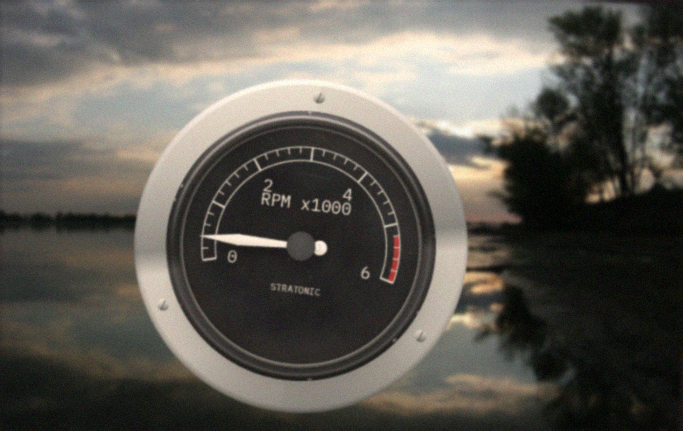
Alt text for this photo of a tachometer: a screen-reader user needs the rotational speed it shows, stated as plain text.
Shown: 400 rpm
